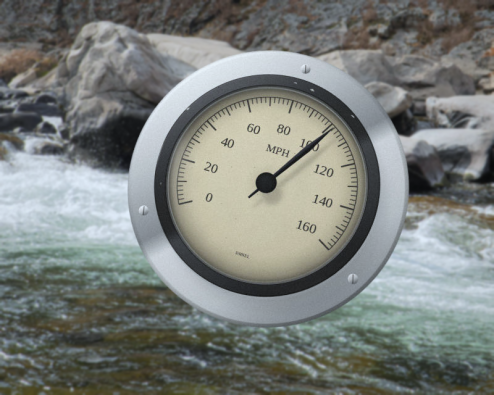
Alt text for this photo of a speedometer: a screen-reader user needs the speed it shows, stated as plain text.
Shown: 102 mph
